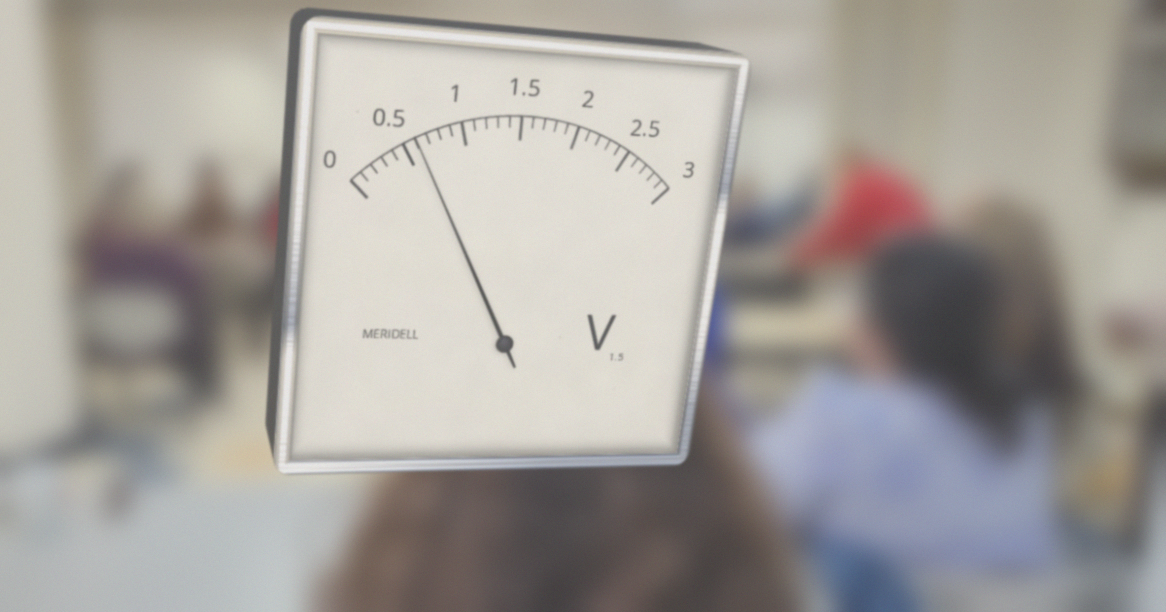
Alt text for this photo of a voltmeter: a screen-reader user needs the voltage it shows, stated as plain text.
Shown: 0.6 V
